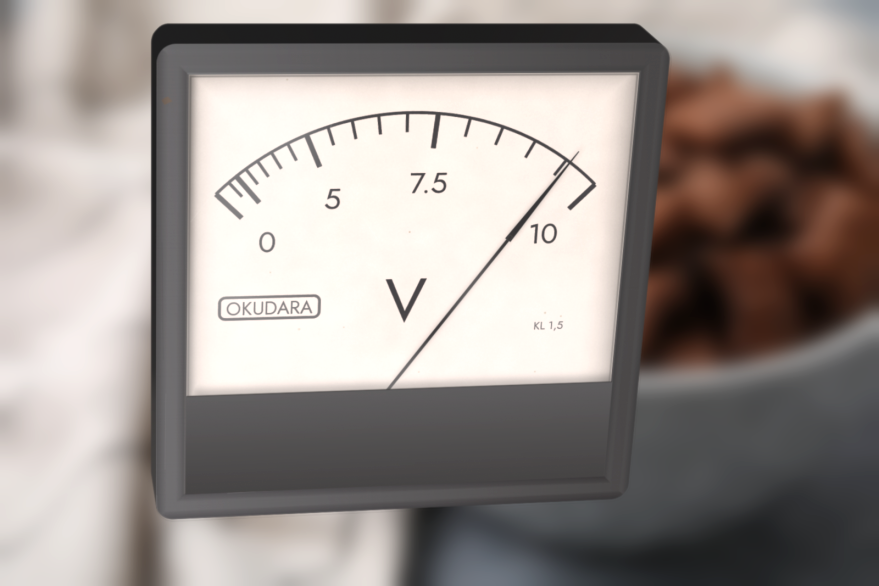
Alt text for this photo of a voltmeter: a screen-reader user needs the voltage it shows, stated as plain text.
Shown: 9.5 V
